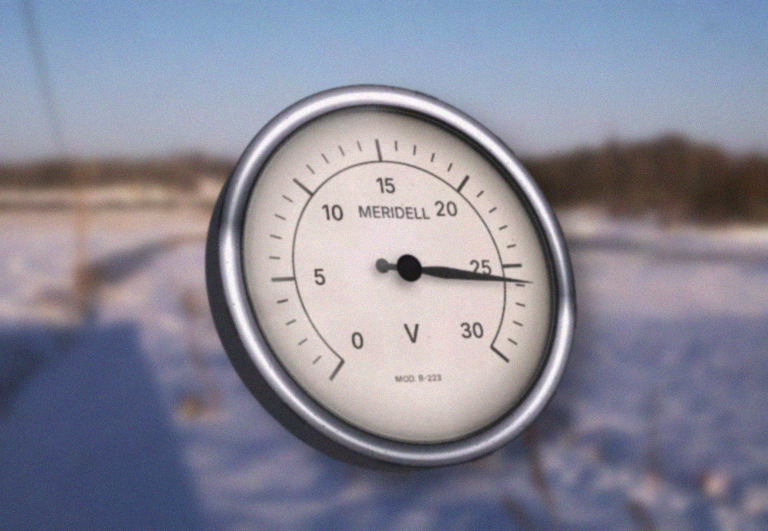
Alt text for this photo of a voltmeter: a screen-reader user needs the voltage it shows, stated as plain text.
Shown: 26 V
